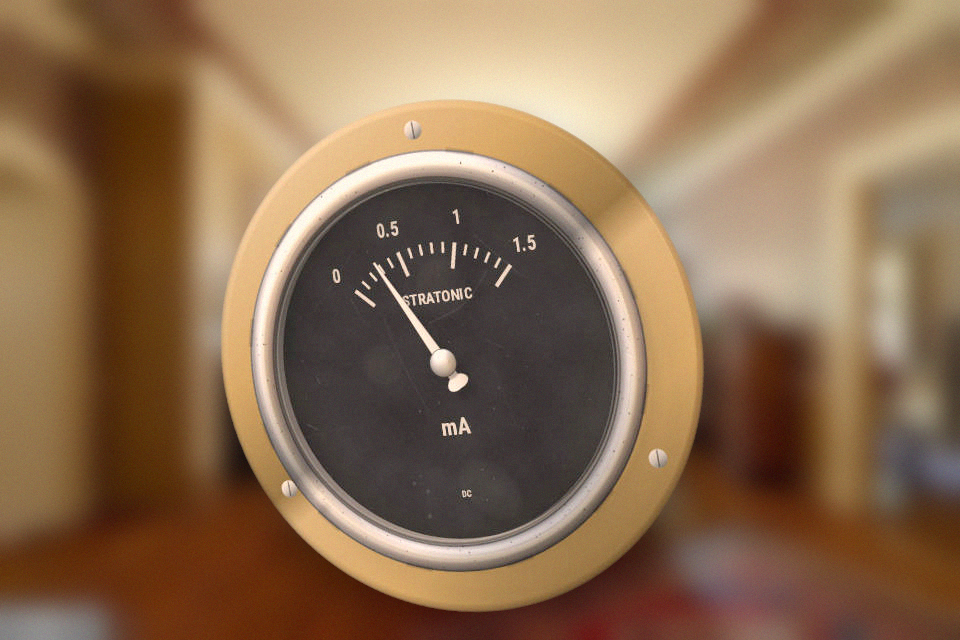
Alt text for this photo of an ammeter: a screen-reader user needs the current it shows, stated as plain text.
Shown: 0.3 mA
